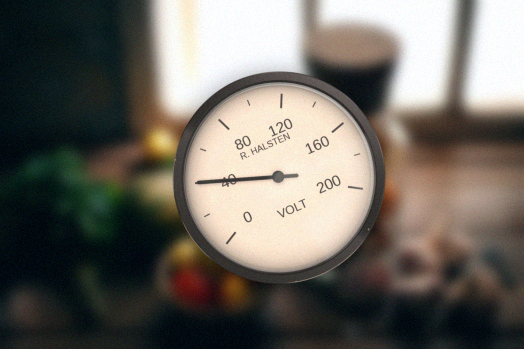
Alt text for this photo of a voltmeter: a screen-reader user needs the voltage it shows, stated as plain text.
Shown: 40 V
